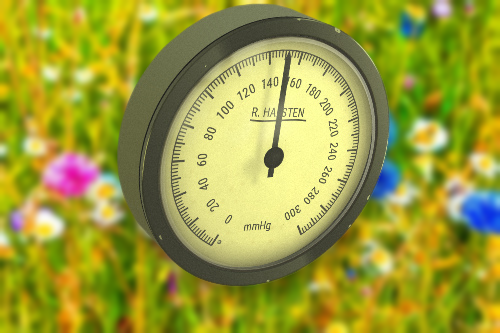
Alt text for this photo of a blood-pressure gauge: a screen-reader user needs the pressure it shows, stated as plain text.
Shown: 150 mmHg
